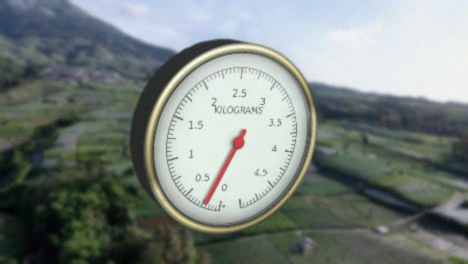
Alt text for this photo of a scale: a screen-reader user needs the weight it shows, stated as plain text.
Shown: 0.25 kg
